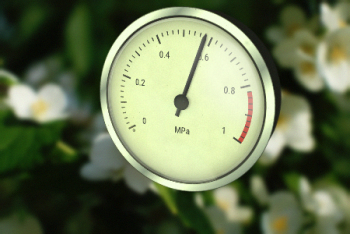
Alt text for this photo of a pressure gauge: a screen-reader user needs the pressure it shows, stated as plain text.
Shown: 0.58 MPa
